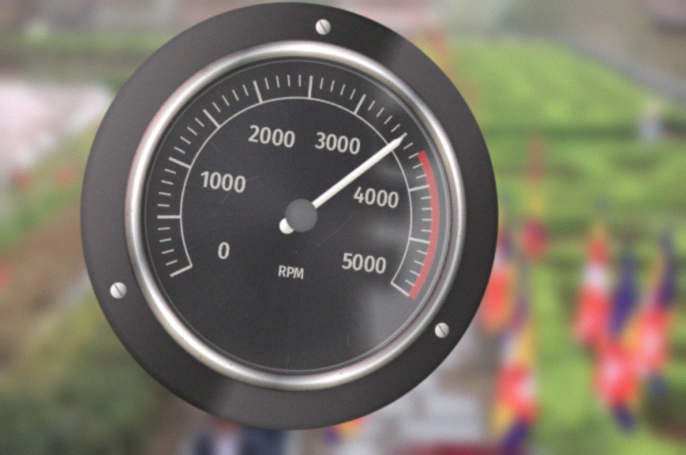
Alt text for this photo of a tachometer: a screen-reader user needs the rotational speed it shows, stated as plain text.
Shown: 3500 rpm
